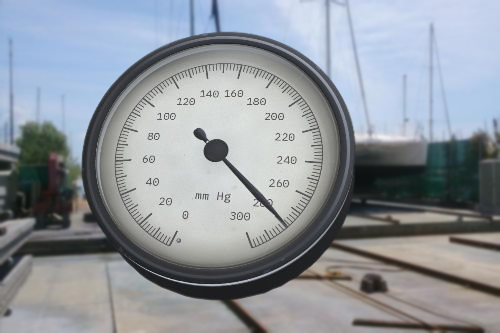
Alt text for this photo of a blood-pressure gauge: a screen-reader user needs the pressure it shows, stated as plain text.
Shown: 280 mmHg
